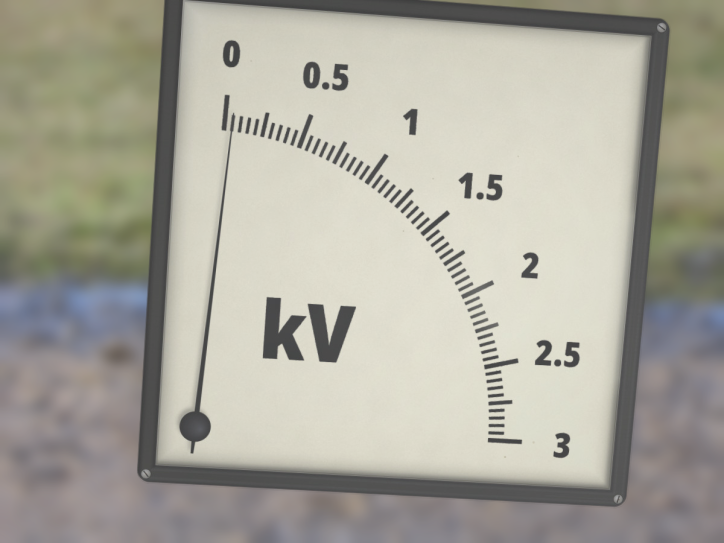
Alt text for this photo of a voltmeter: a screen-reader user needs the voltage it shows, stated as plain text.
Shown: 0.05 kV
